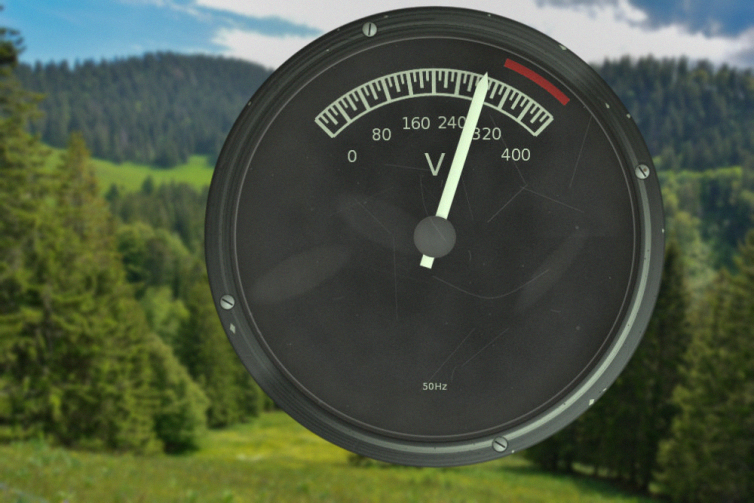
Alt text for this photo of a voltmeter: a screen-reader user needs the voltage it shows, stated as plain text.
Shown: 280 V
